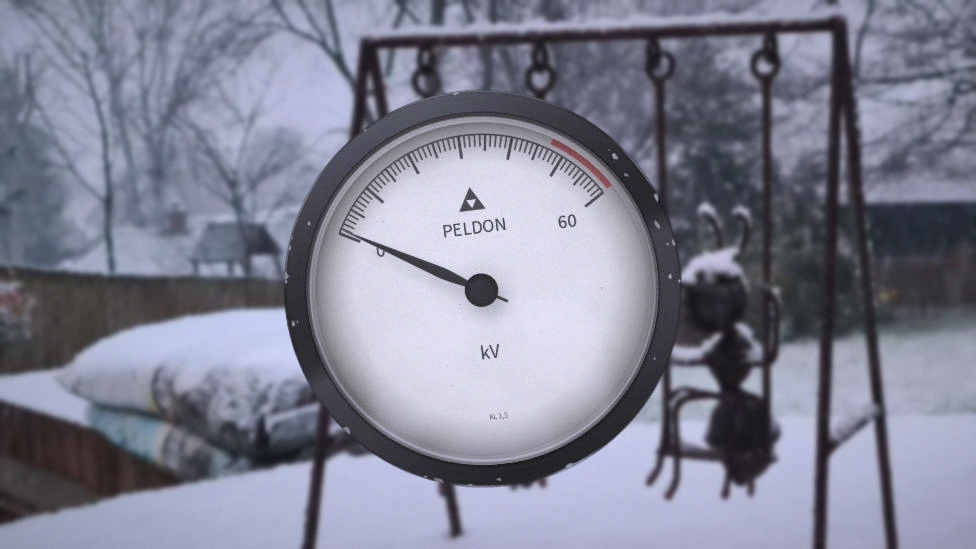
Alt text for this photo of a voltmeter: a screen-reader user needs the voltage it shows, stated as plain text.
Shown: 1 kV
